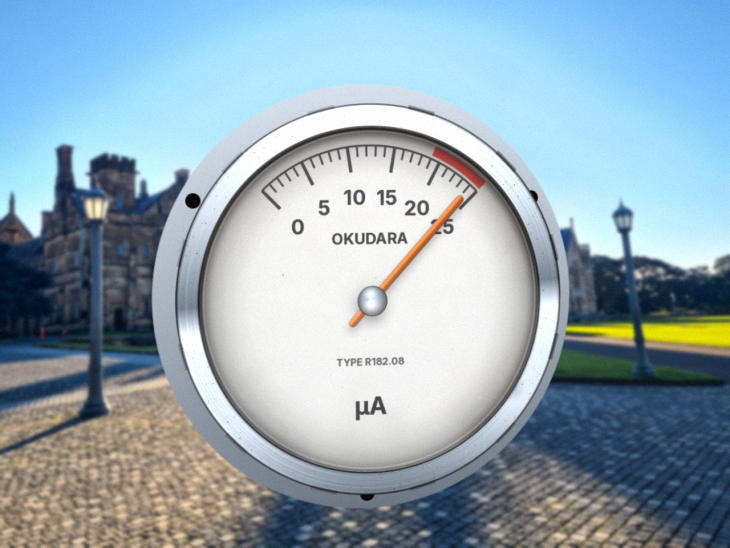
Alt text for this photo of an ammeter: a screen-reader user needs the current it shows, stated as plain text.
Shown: 24 µA
